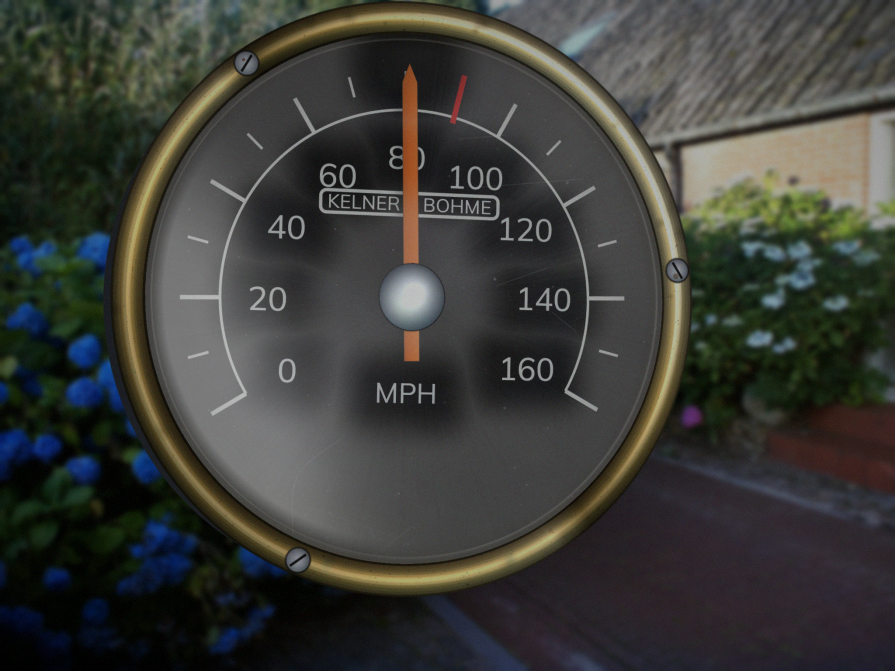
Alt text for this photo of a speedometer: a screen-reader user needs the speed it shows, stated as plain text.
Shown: 80 mph
